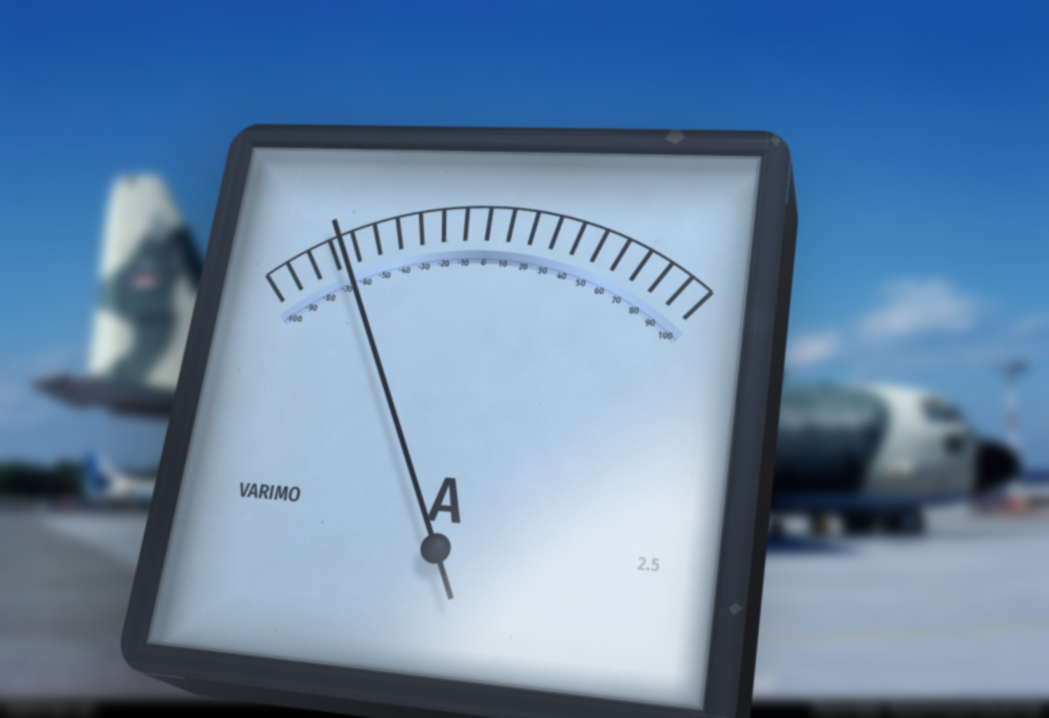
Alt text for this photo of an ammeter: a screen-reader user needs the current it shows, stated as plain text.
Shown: -65 A
